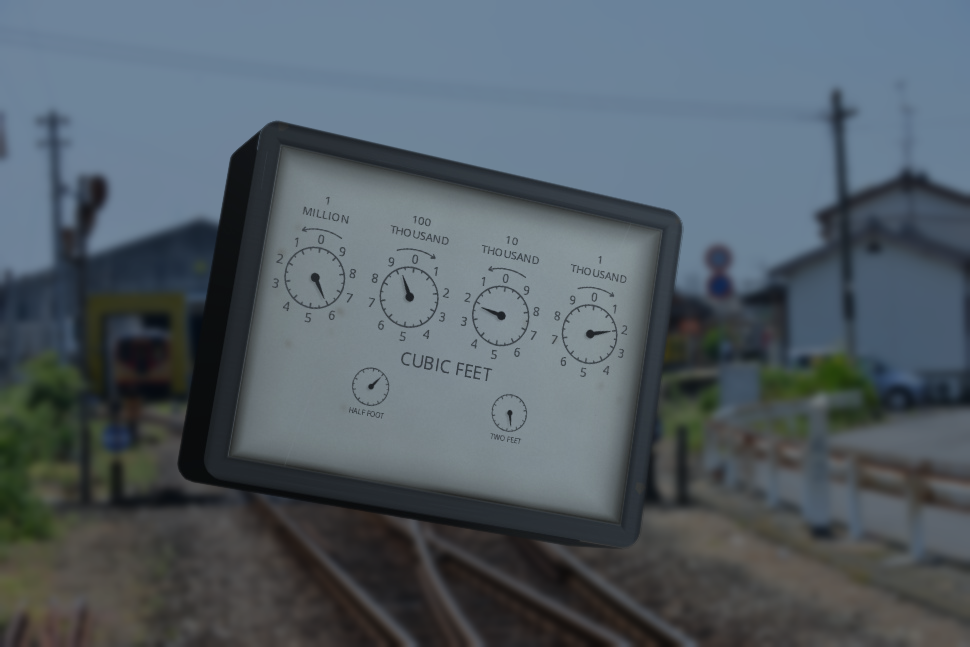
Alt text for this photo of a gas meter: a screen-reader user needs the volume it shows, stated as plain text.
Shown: 592200 ft³
